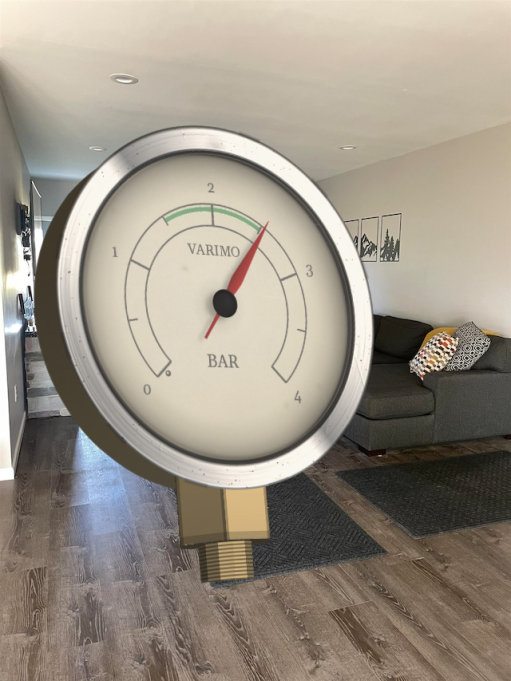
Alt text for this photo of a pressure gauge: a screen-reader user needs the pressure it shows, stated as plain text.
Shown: 2.5 bar
